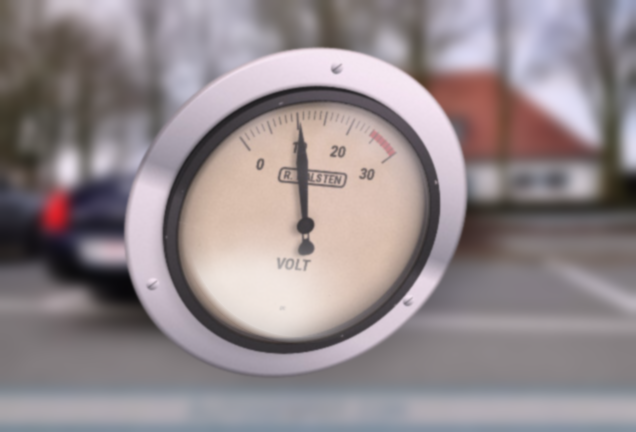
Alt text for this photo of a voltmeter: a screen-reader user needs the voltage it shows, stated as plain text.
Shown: 10 V
